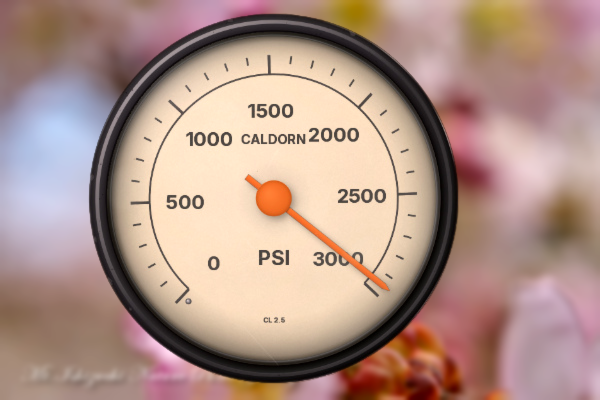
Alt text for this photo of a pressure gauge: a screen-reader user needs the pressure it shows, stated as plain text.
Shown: 2950 psi
